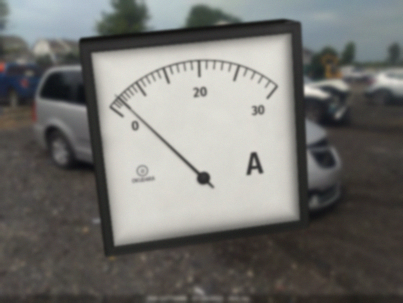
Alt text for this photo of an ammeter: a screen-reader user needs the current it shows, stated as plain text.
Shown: 5 A
